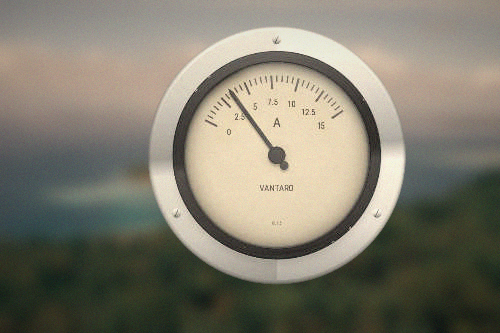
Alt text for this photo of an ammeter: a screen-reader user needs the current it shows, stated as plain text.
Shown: 3.5 A
